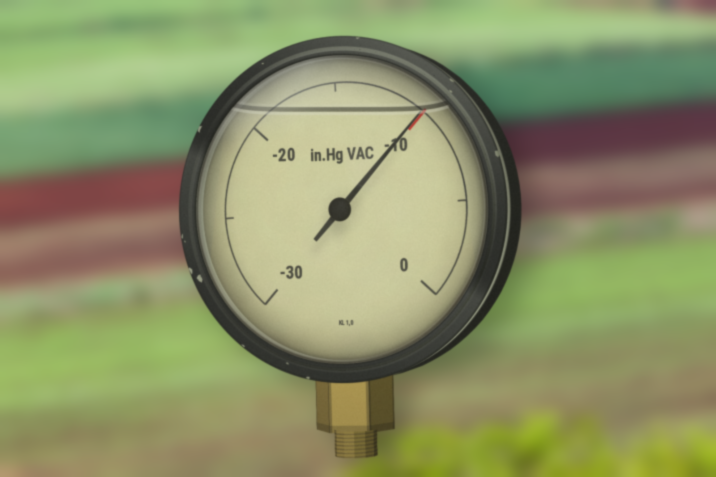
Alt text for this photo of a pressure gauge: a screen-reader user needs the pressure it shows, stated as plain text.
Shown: -10 inHg
